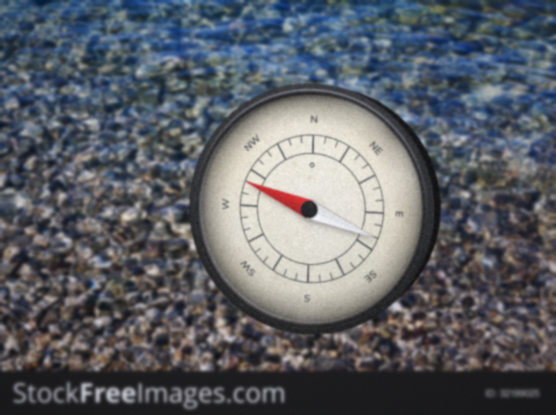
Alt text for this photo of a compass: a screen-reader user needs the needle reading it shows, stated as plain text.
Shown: 290 °
